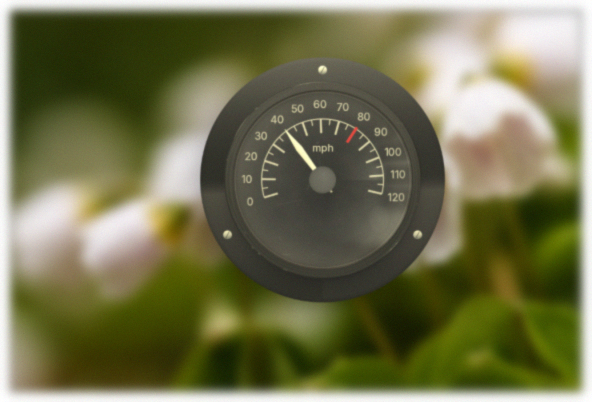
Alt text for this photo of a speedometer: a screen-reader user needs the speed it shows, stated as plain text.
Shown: 40 mph
